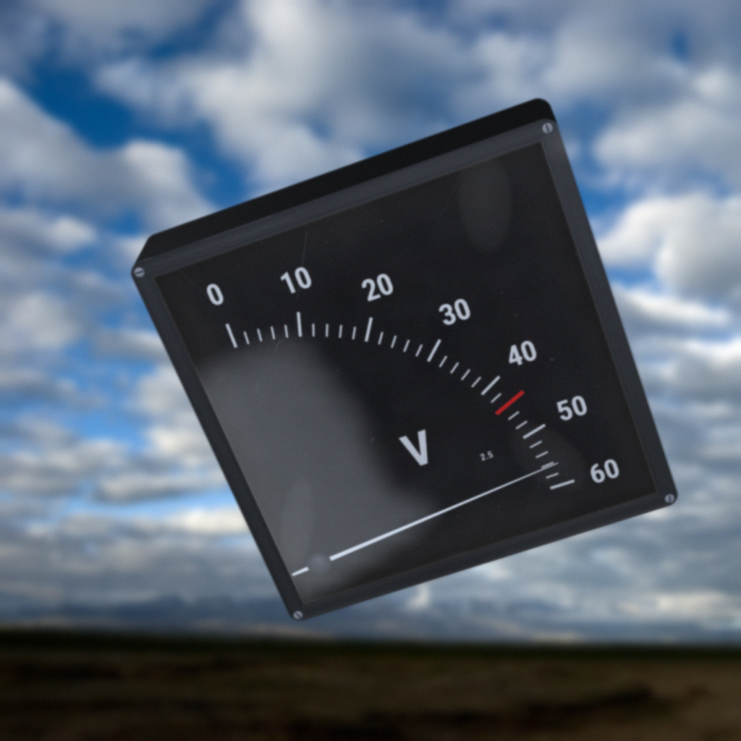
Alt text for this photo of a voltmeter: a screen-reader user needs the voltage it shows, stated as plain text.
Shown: 56 V
